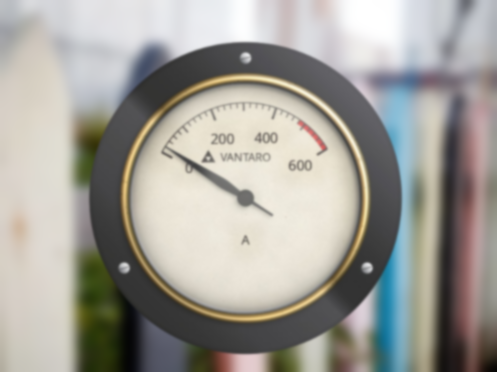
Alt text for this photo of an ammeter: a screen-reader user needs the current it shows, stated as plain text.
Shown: 20 A
